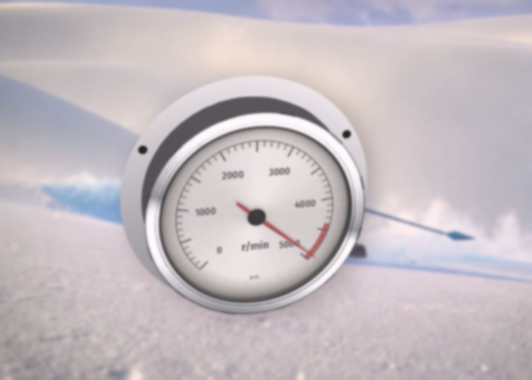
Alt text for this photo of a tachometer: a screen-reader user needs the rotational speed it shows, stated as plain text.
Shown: 4900 rpm
